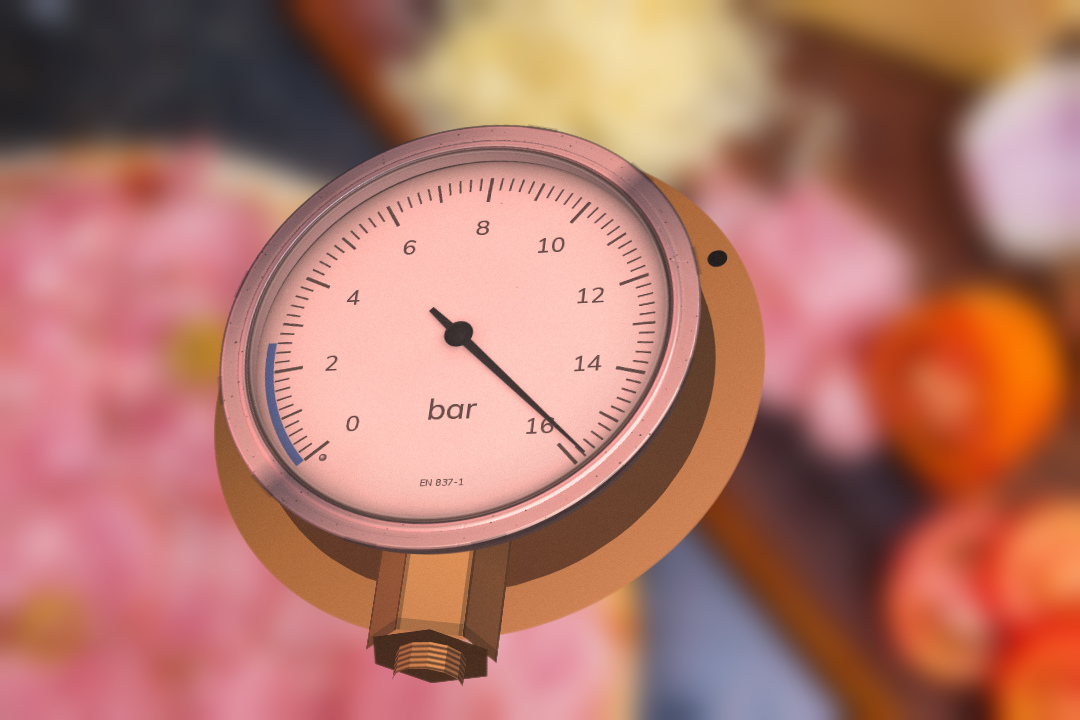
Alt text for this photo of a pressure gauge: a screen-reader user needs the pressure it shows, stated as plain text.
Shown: 15.8 bar
